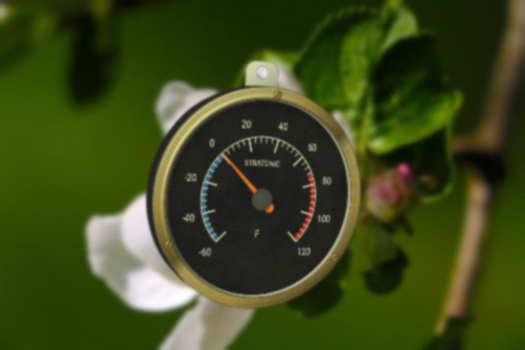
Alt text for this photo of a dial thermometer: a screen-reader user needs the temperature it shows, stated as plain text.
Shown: 0 °F
